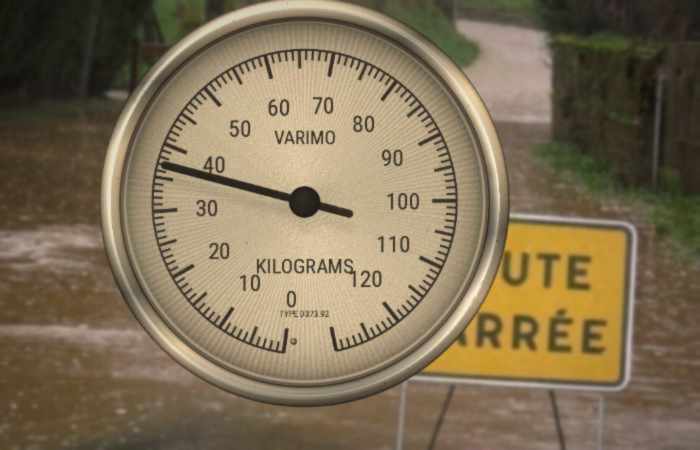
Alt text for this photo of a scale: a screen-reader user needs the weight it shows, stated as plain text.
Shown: 37 kg
